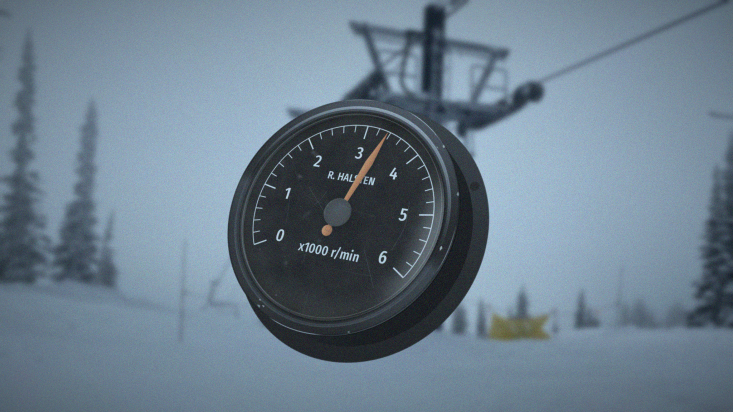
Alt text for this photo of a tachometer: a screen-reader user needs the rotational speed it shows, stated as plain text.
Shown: 3400 rpm
